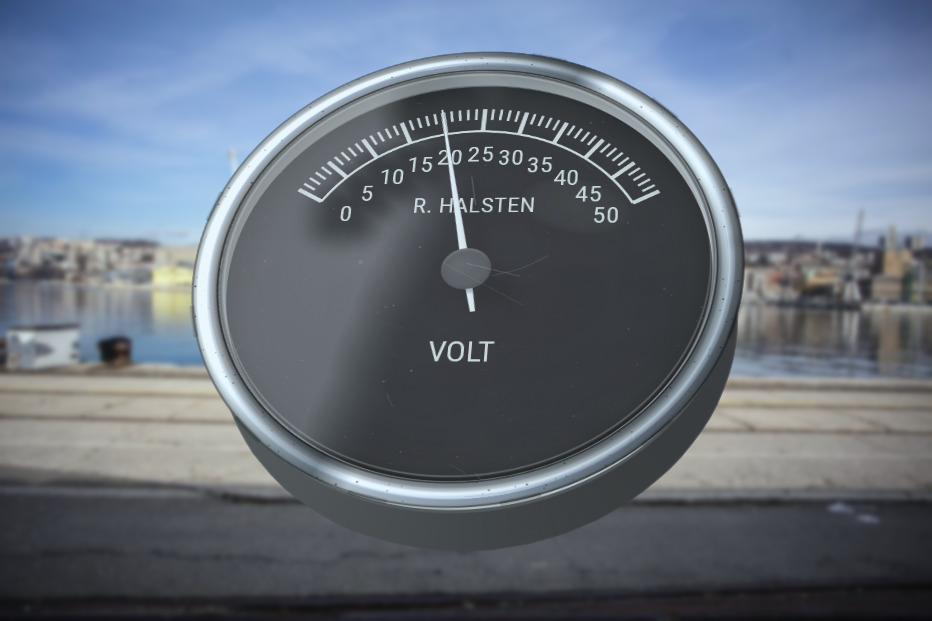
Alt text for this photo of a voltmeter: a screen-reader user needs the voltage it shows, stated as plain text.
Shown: 20 V
